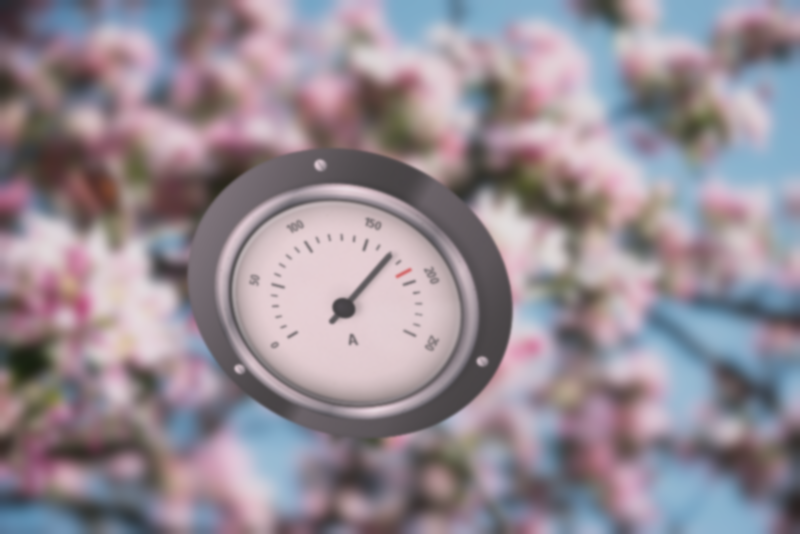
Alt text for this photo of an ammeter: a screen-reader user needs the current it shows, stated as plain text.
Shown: 170 A
